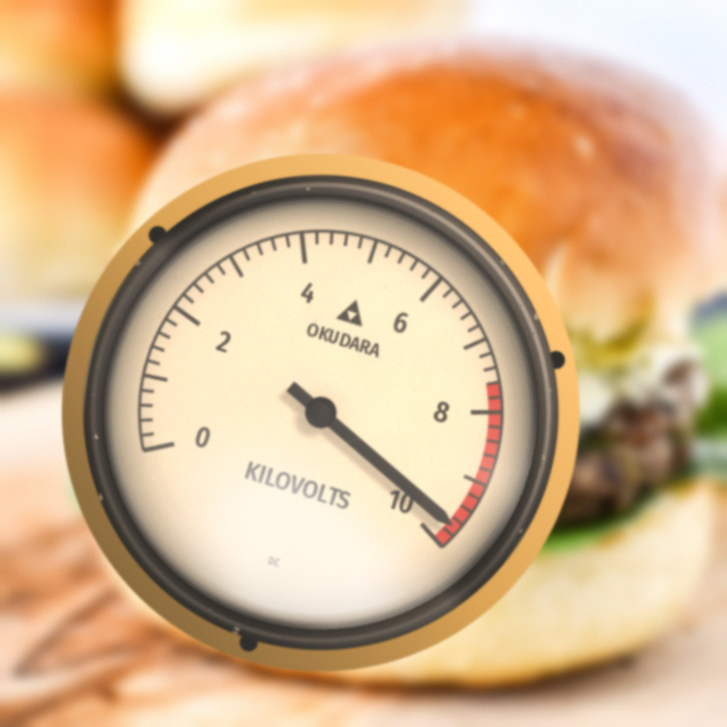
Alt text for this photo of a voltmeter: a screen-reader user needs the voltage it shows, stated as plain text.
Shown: 9.7 kV
